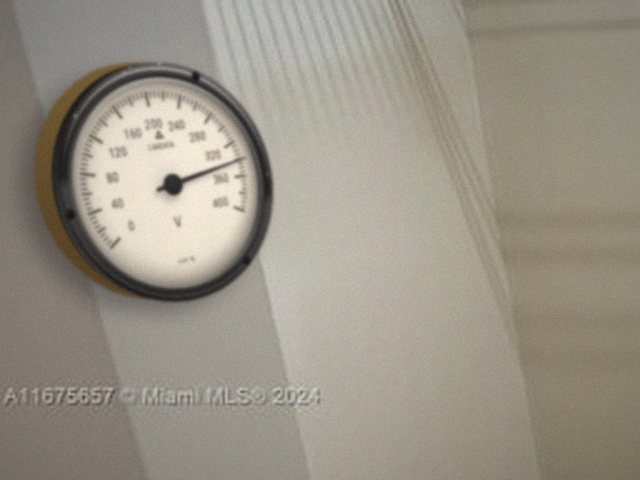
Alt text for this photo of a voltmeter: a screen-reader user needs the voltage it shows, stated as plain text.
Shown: 340 V
